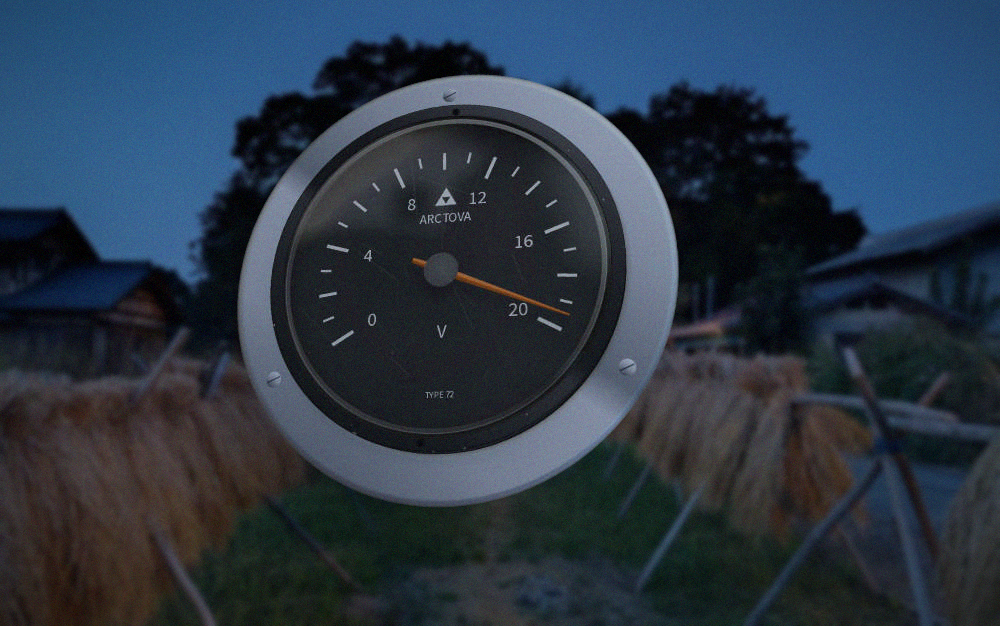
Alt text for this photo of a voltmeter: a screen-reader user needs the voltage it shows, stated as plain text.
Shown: 19.5 V
